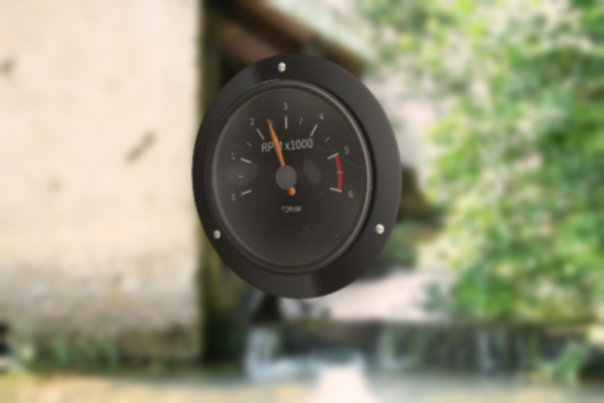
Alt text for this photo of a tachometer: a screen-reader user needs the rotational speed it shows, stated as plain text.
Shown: 2500 rpm
